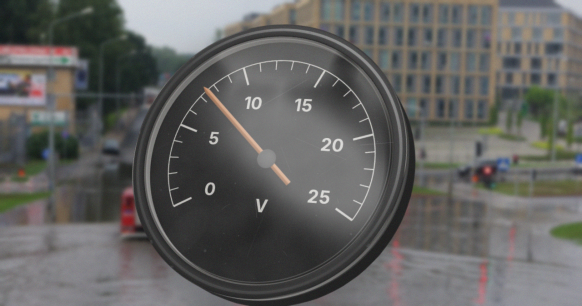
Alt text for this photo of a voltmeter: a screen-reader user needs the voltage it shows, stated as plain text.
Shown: 7.5 V
